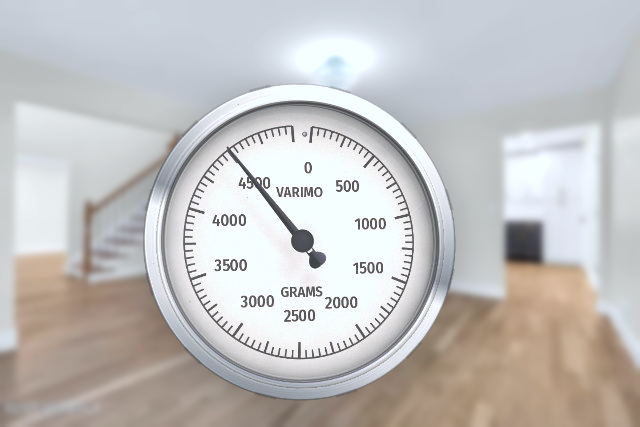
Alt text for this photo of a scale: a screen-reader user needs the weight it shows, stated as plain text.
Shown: 4500 g
